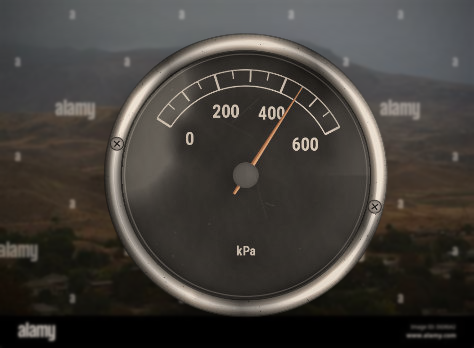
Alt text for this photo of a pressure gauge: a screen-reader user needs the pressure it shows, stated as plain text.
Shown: 450 kPa
